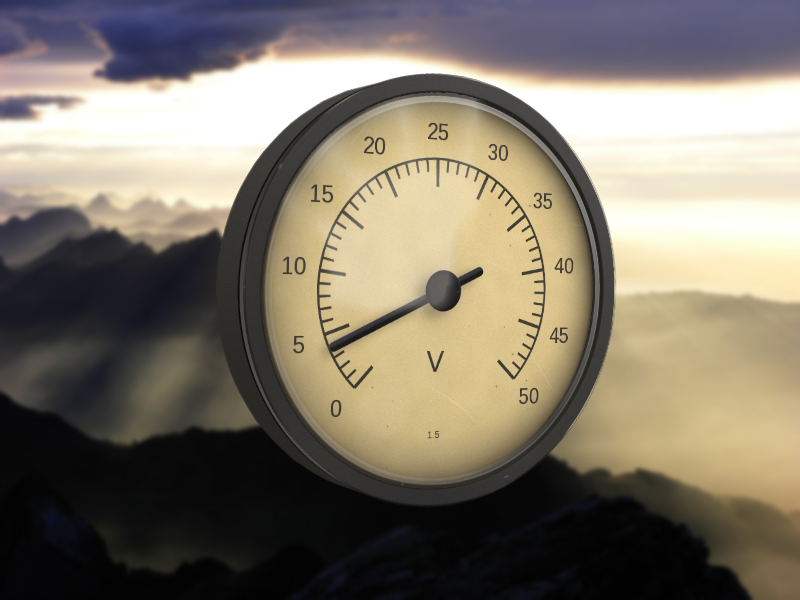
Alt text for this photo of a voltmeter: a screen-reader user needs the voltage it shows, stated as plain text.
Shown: 4 V
